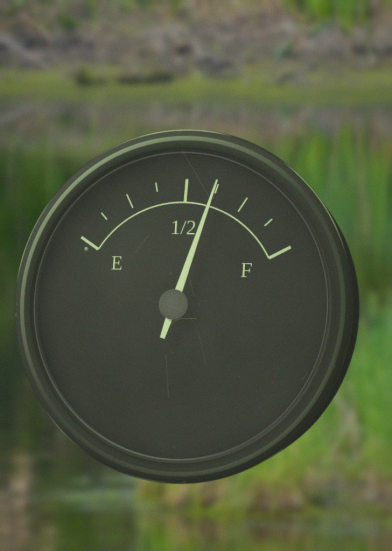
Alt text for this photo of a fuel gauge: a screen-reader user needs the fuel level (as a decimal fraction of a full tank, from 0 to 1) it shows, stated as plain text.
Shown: 0.625
